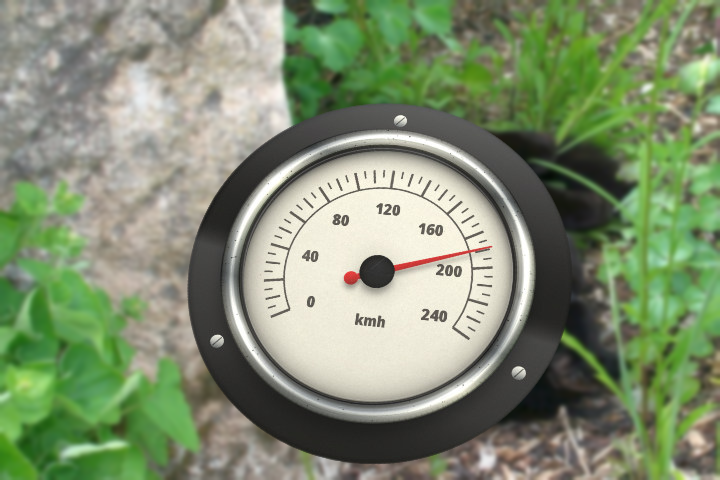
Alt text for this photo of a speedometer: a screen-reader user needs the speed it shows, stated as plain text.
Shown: 190 km/h
